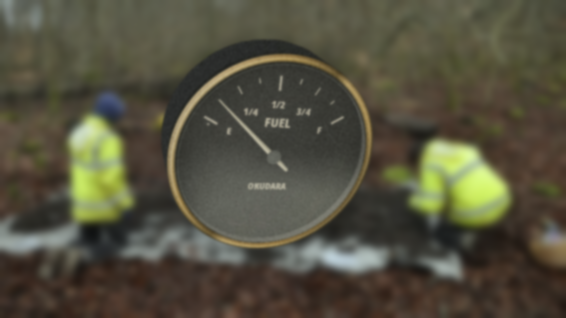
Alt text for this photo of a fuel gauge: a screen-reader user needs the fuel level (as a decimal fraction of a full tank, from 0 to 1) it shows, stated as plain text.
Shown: 0.125
